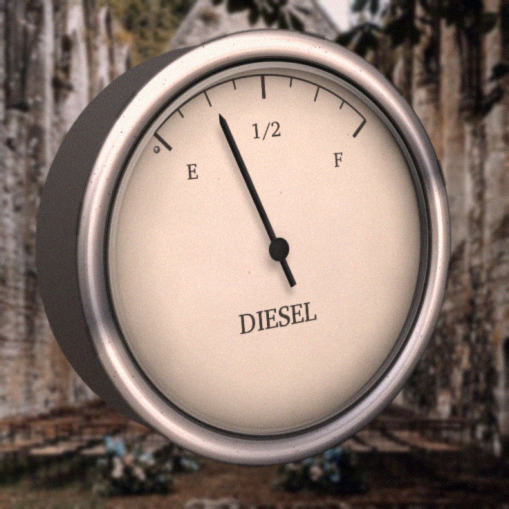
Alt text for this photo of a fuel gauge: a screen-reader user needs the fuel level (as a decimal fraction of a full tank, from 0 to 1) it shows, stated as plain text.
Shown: 0.25
